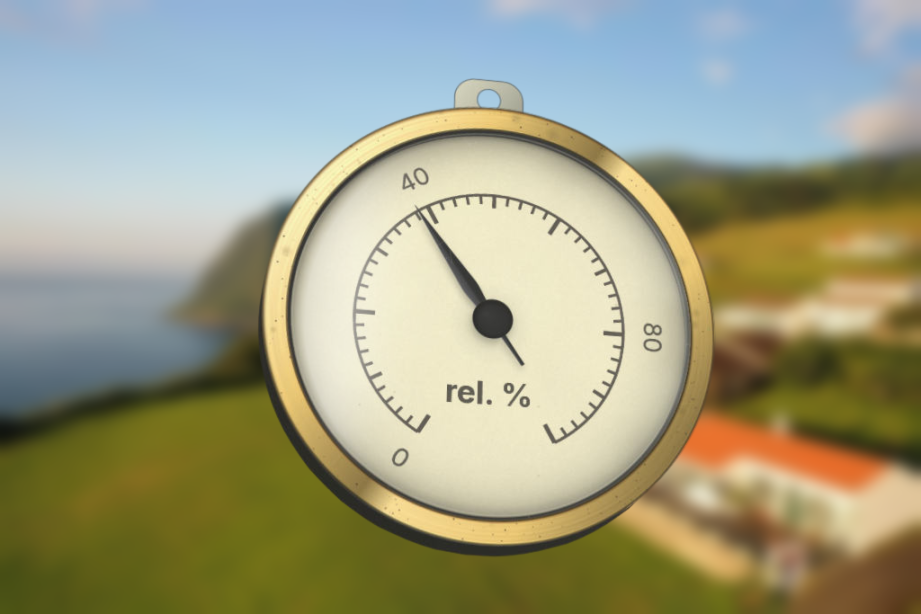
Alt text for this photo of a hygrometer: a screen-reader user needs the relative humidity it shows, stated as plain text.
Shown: 38 %
